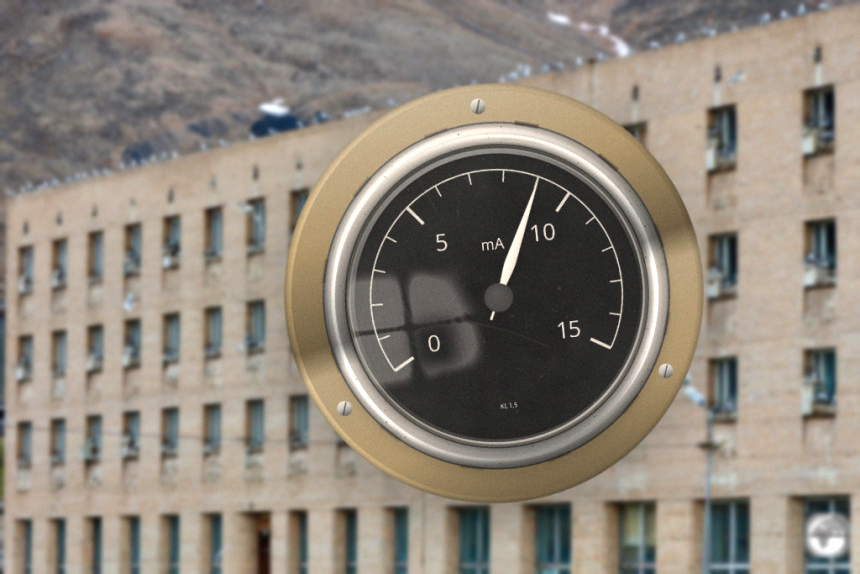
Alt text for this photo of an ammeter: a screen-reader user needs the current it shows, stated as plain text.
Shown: 9 mA
